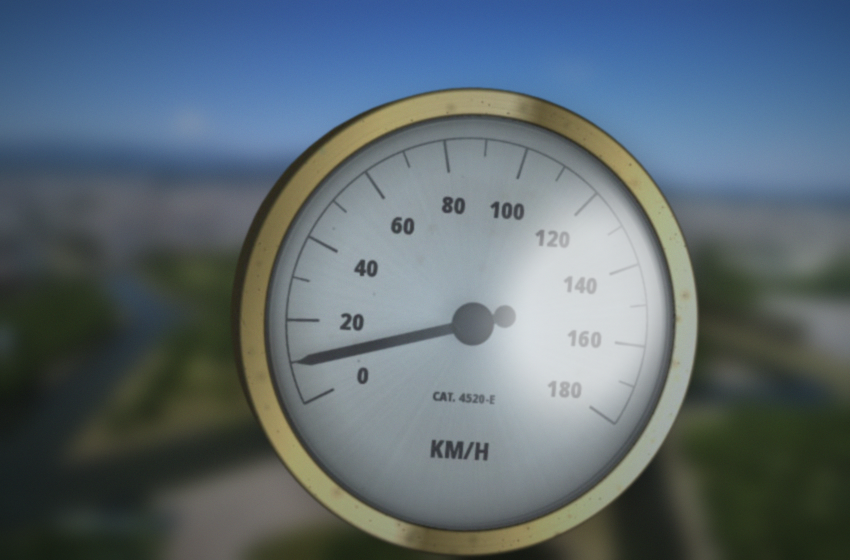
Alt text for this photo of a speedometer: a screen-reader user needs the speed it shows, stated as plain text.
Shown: 10 km/h
